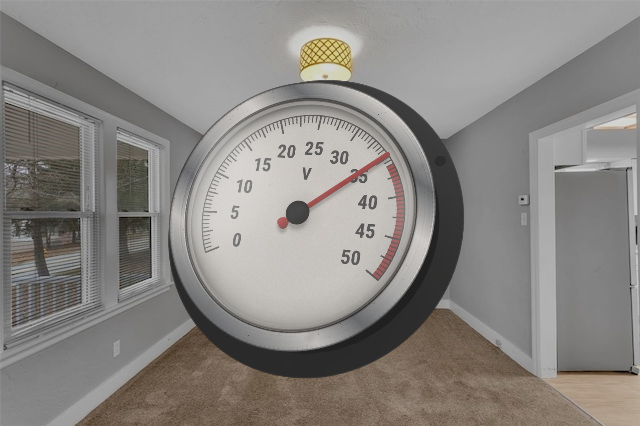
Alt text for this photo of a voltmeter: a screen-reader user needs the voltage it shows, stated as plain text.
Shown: 35 V
